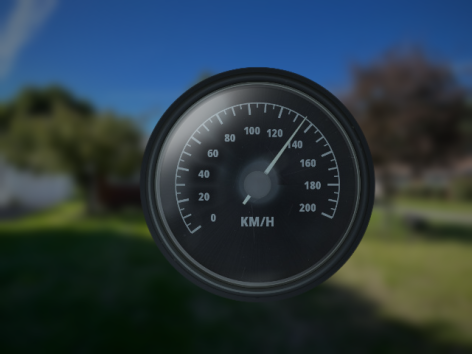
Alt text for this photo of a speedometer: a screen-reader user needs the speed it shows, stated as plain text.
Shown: 135 km/h
